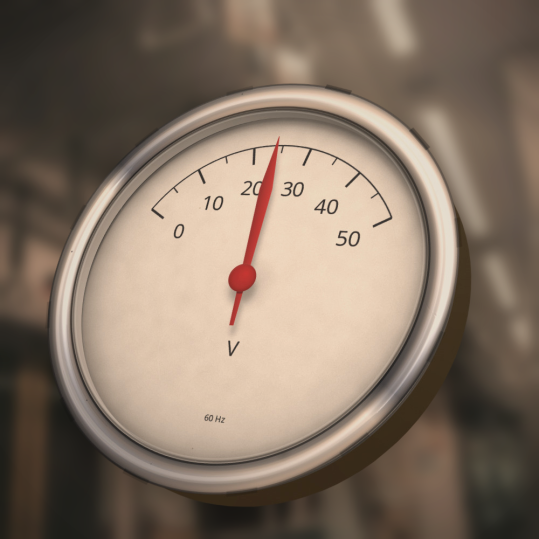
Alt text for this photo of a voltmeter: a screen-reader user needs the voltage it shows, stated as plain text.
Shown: 25 V
